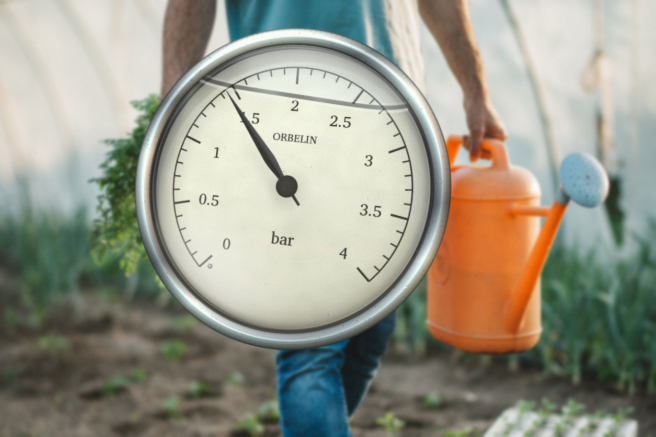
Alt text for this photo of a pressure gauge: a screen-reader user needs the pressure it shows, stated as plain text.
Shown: 1.45 bar
